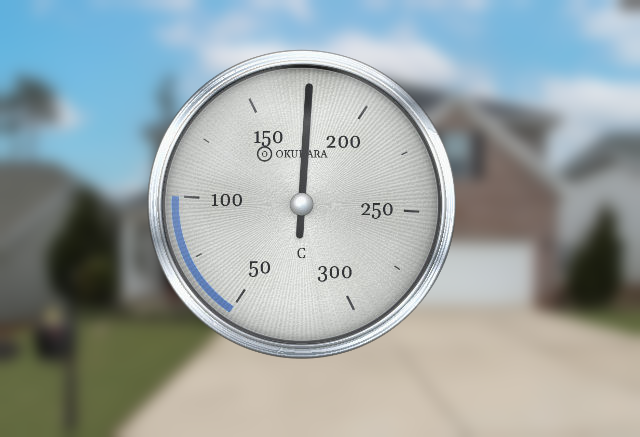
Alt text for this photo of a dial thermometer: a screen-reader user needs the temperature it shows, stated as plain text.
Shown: 175 °C
